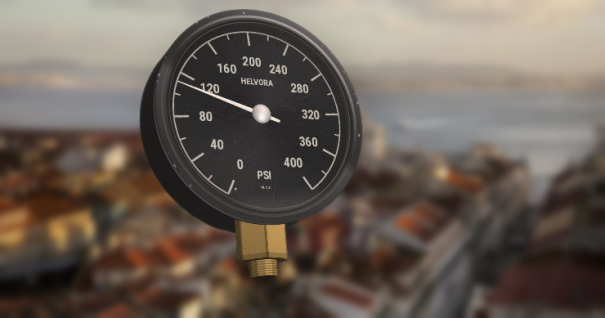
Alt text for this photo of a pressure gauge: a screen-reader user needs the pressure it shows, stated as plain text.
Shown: 110 psi
